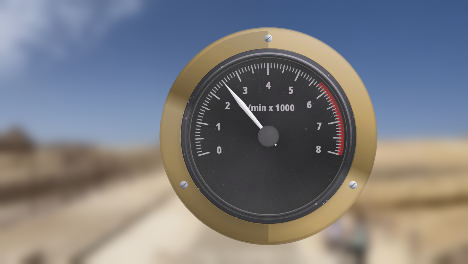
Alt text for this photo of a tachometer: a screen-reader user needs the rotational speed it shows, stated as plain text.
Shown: 2500 rpm
